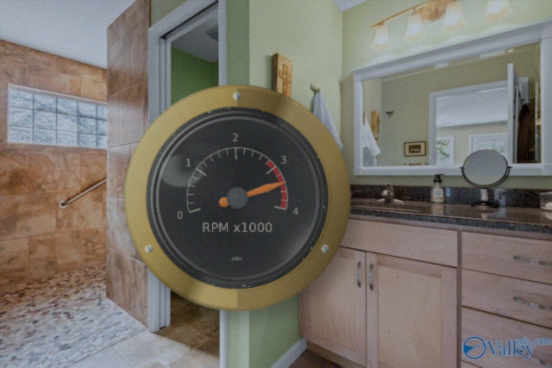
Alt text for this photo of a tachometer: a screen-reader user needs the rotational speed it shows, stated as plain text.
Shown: 3400 rpm
